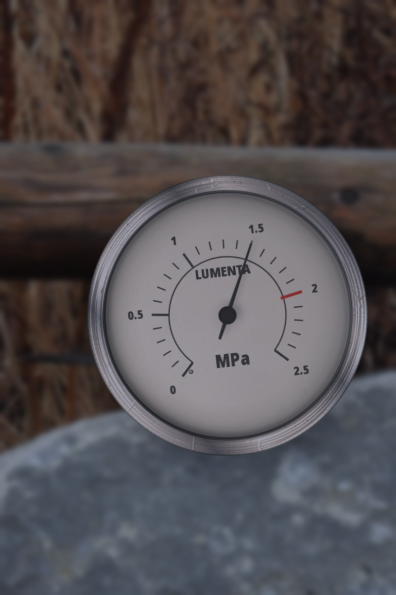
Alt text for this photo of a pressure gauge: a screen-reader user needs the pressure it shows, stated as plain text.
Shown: 1.5 MPa
